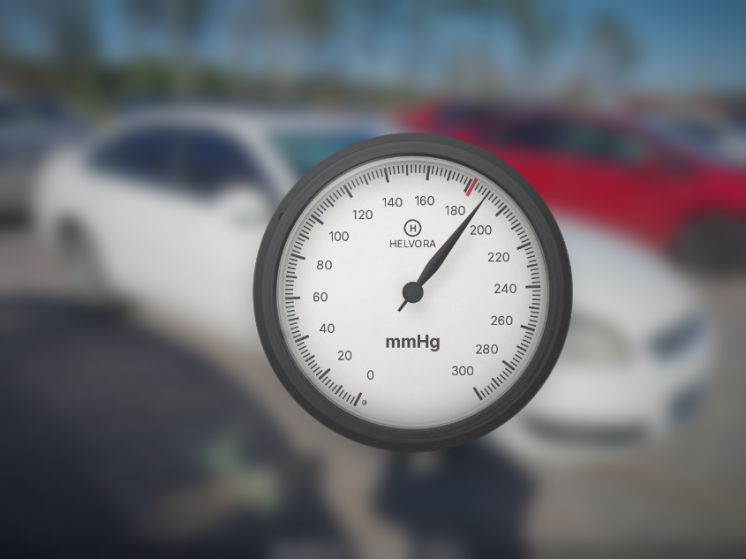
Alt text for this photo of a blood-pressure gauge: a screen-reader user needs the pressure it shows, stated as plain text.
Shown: 190 mmHg
